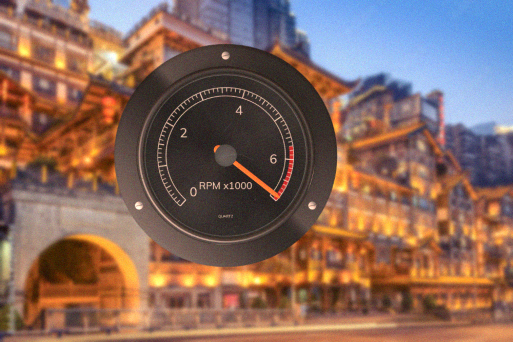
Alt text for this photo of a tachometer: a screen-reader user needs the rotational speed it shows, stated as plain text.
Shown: 6900 rpm
